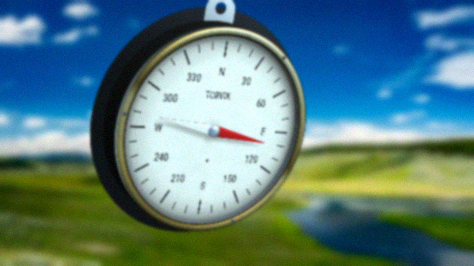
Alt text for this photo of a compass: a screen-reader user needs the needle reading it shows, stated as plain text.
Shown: 100 °
